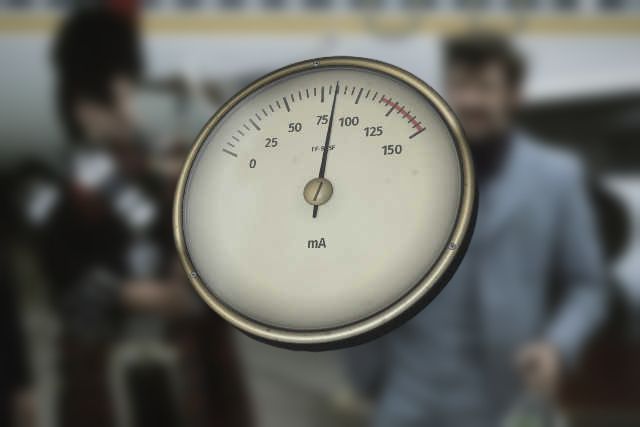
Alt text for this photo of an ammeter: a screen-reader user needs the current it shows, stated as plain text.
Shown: 85 mA
